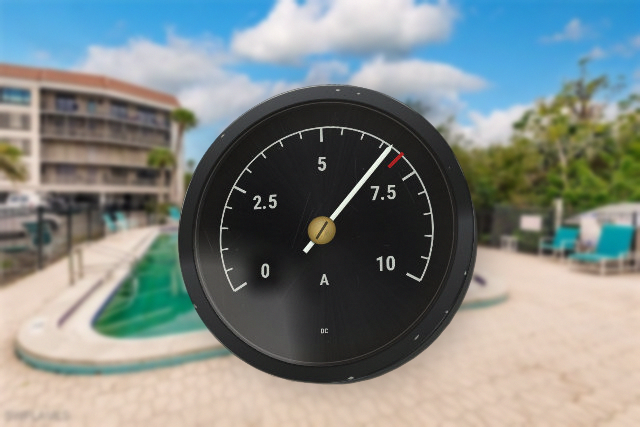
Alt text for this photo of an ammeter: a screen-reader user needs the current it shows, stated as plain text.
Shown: 6.75 A
